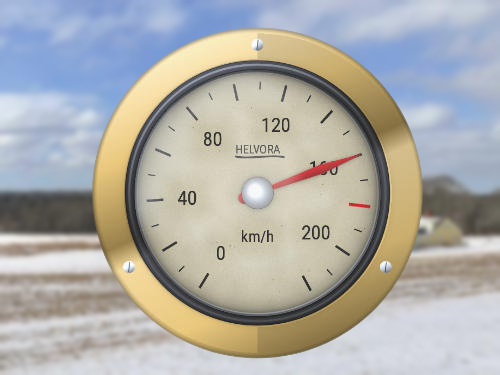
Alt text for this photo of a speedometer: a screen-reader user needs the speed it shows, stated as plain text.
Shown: 160 km/h
